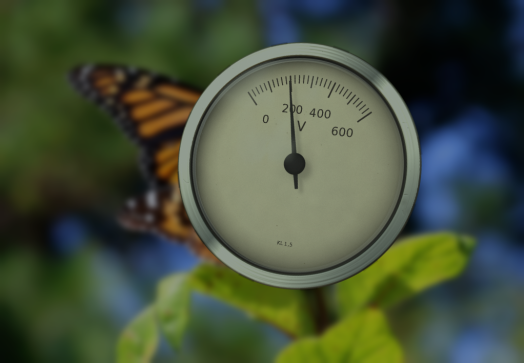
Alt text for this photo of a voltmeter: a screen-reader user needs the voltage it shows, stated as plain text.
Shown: 200 V
